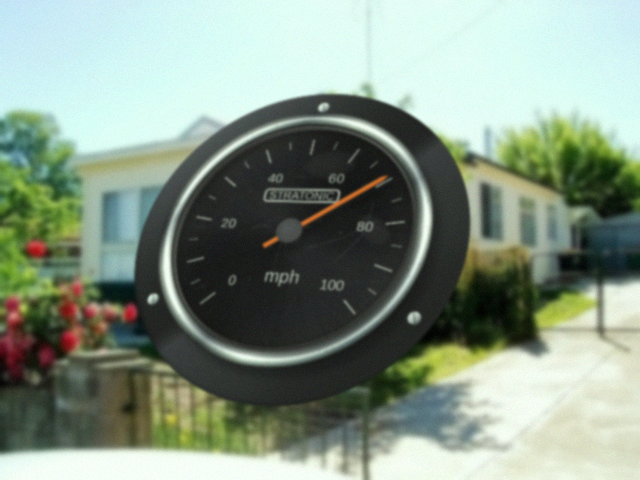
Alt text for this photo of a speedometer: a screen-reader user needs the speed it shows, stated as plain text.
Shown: 70 mph
